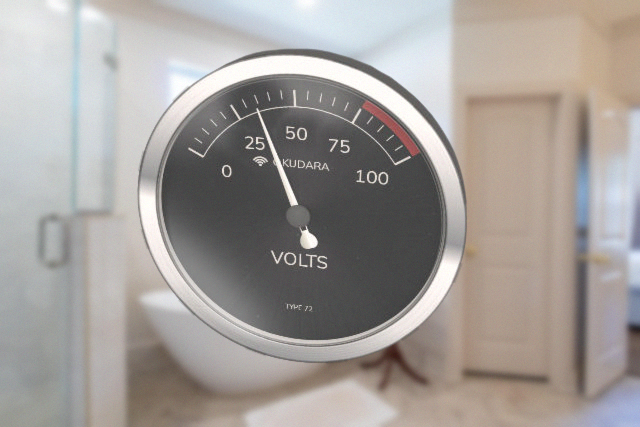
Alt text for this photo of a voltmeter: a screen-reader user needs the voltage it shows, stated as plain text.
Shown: 35 V
